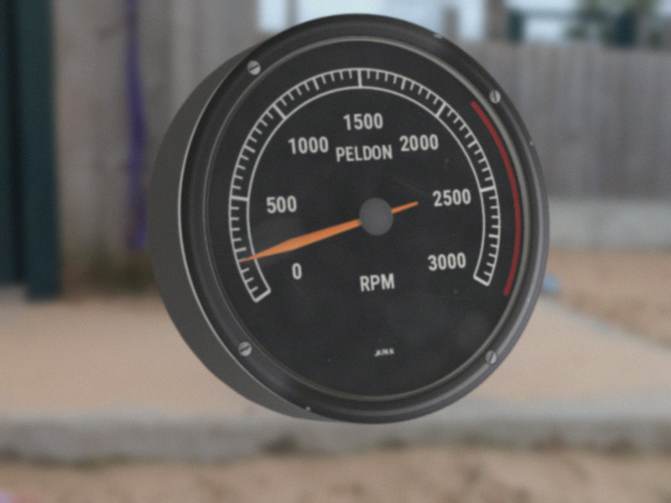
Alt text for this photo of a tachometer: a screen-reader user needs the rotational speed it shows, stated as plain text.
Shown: 200 rpm
